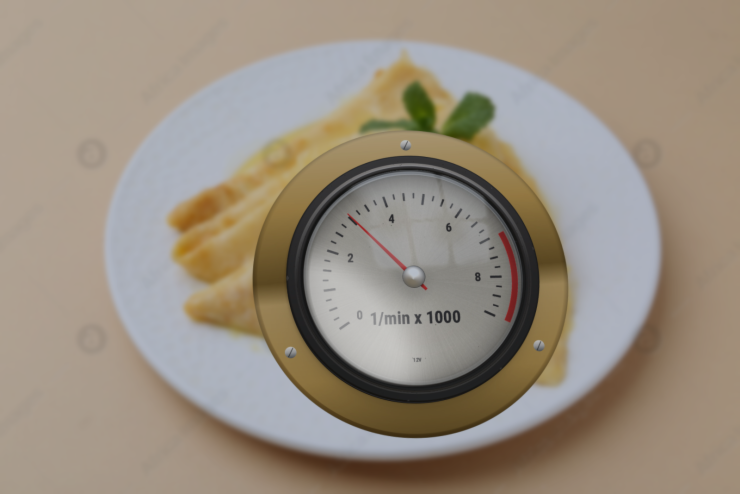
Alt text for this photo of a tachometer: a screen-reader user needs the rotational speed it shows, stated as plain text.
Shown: 3000 rpm
